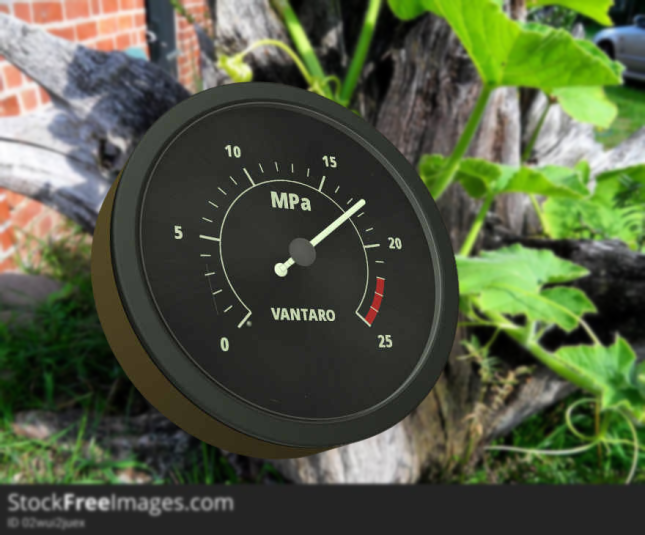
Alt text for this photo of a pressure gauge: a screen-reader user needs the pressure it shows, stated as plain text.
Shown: 17.5 MPa
